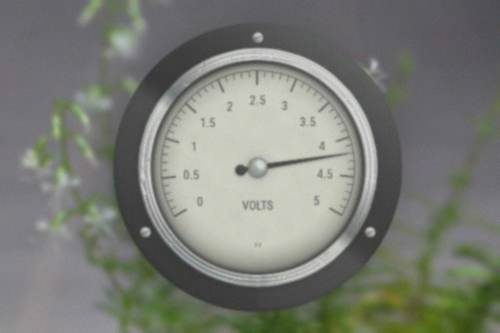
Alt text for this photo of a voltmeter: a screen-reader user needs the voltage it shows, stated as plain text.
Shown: 4.2 V
